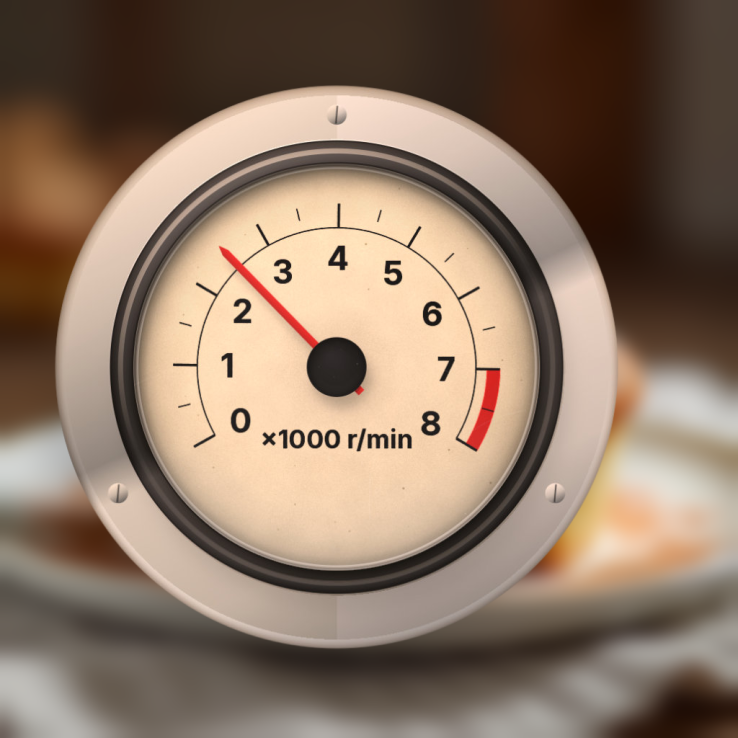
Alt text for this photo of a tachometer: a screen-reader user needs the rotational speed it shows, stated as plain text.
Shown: 2500 rpm
